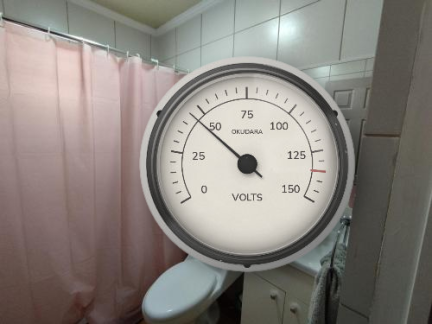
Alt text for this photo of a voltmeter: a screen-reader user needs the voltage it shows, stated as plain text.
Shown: 45 V
